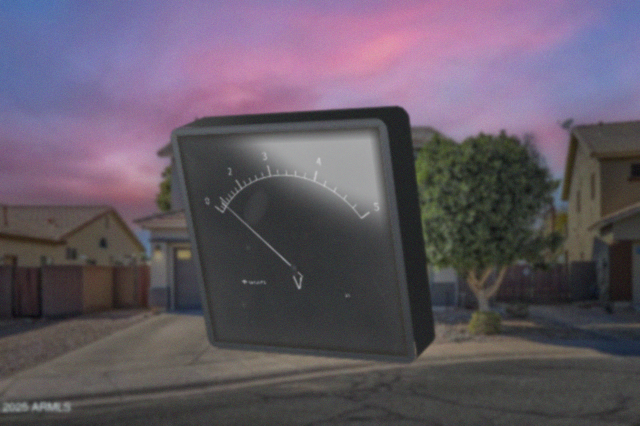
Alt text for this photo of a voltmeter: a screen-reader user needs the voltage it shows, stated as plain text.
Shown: 1 V
